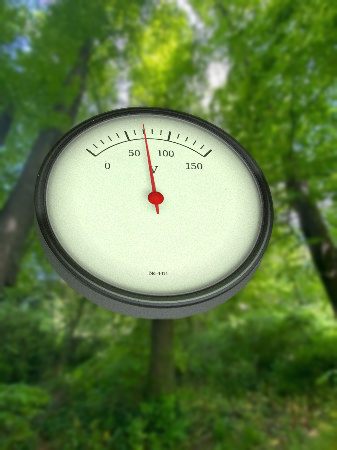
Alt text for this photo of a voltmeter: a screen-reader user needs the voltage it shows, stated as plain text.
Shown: 70 V
